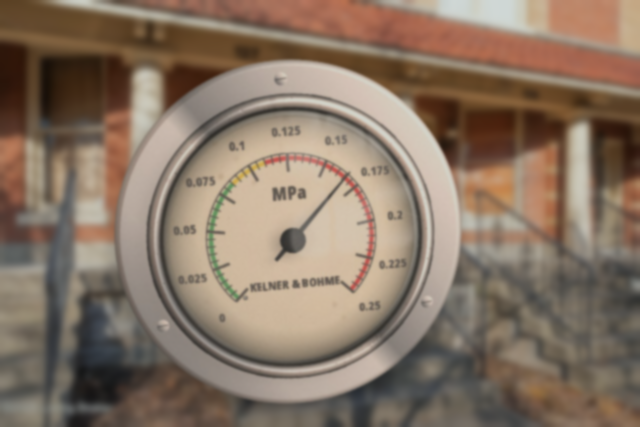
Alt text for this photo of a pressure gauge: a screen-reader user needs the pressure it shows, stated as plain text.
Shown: 0.165 MPa
